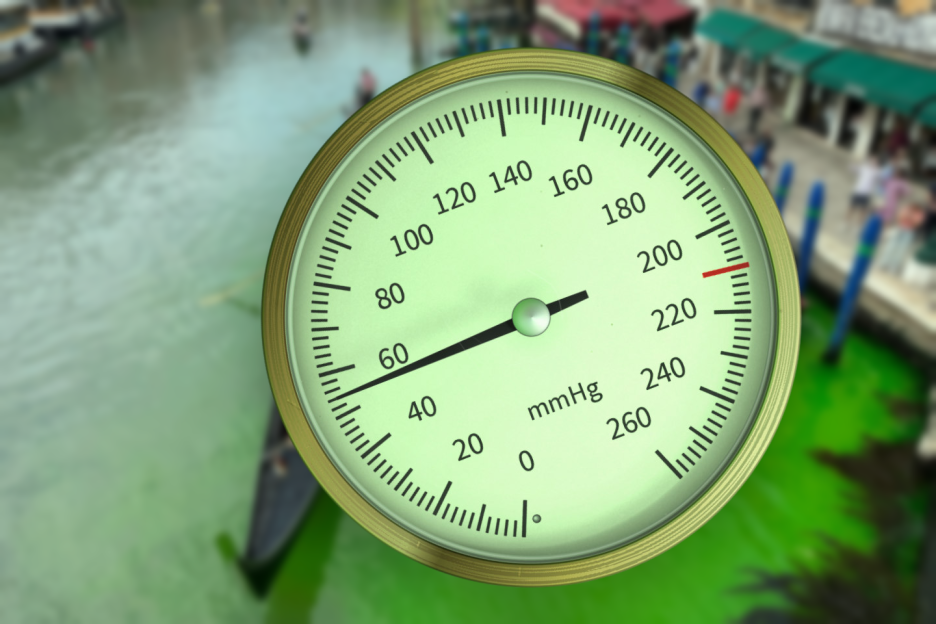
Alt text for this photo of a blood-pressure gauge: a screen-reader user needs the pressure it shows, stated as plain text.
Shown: 54 mmHg
